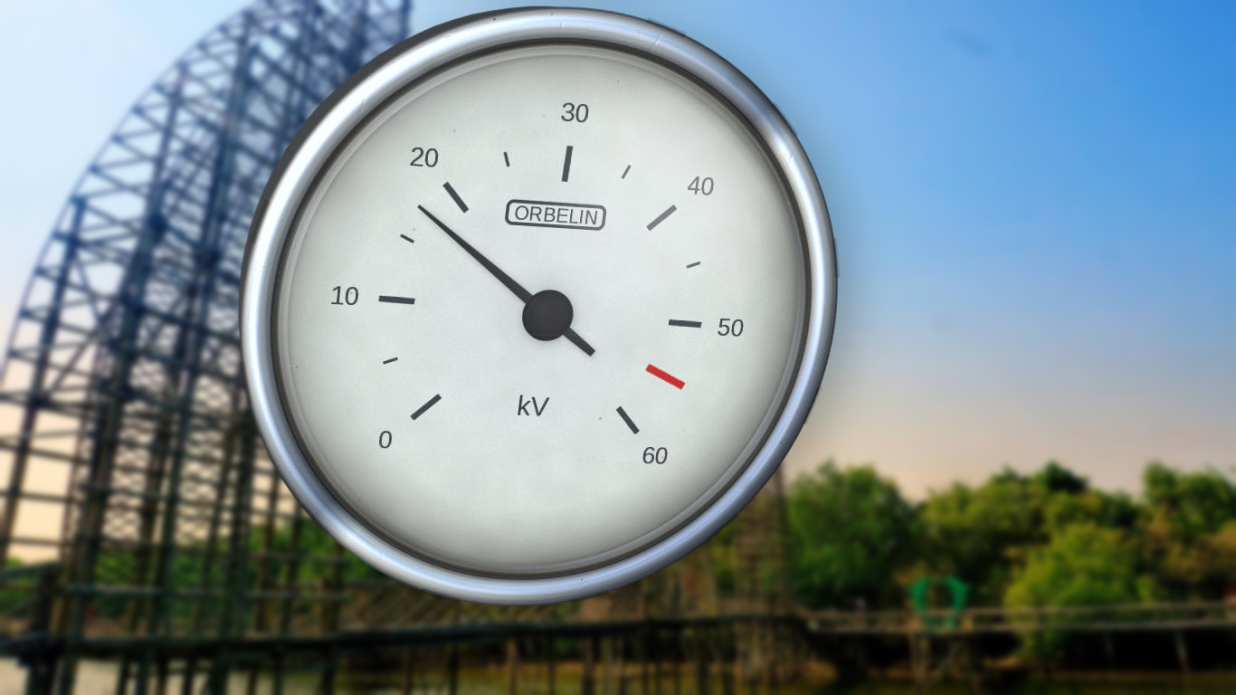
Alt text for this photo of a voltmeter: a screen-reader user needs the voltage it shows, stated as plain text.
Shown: 17.5 kV
